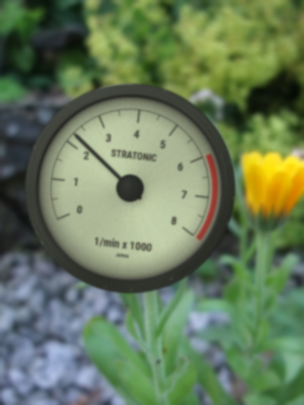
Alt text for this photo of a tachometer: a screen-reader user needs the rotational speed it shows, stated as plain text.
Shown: 2250 rpm
